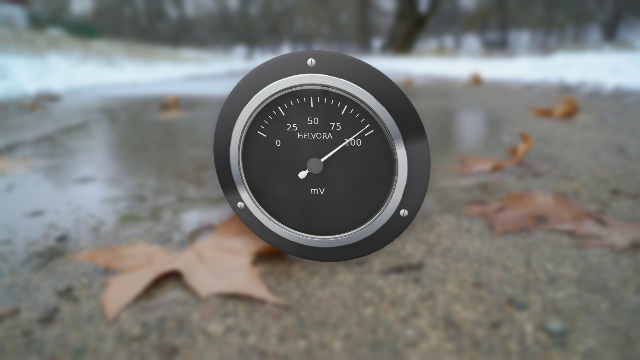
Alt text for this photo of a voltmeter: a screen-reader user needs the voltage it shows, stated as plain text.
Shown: 95 mV
